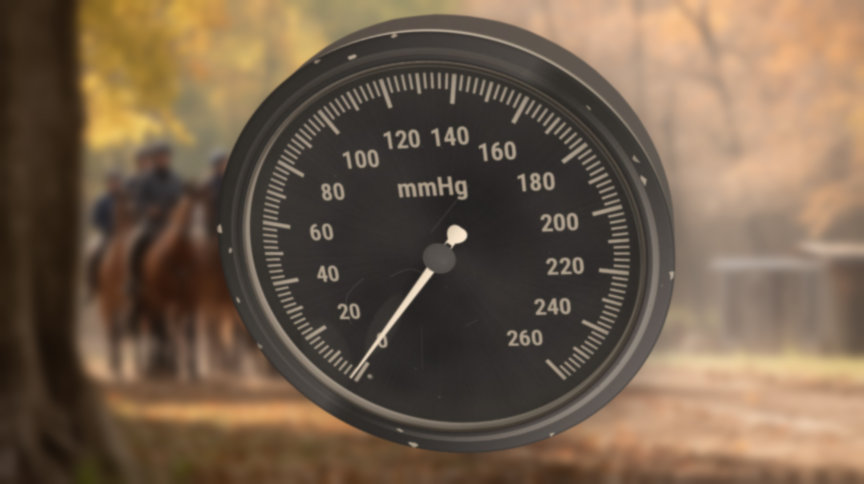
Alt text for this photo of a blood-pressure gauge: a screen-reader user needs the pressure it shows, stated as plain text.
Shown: 2 mmHg
